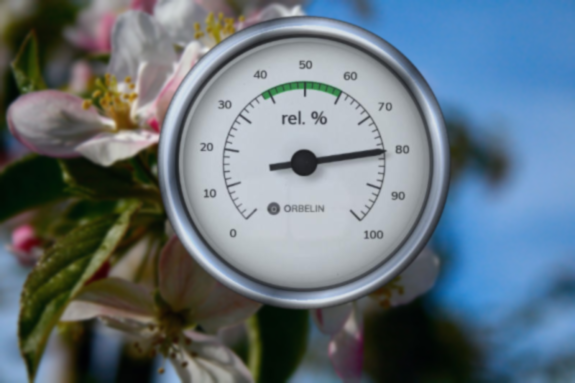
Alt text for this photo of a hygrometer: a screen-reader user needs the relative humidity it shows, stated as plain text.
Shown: 80 %
